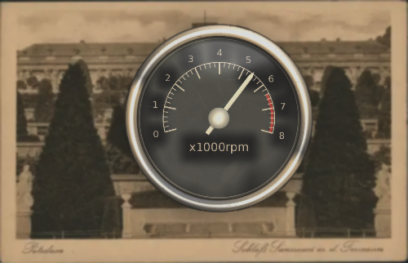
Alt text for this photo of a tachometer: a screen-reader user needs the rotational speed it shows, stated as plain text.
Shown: 5400 rpm
